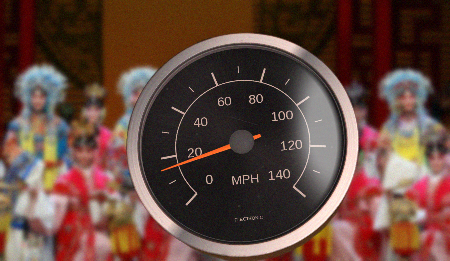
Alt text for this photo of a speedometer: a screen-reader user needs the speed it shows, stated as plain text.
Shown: 15 mph
